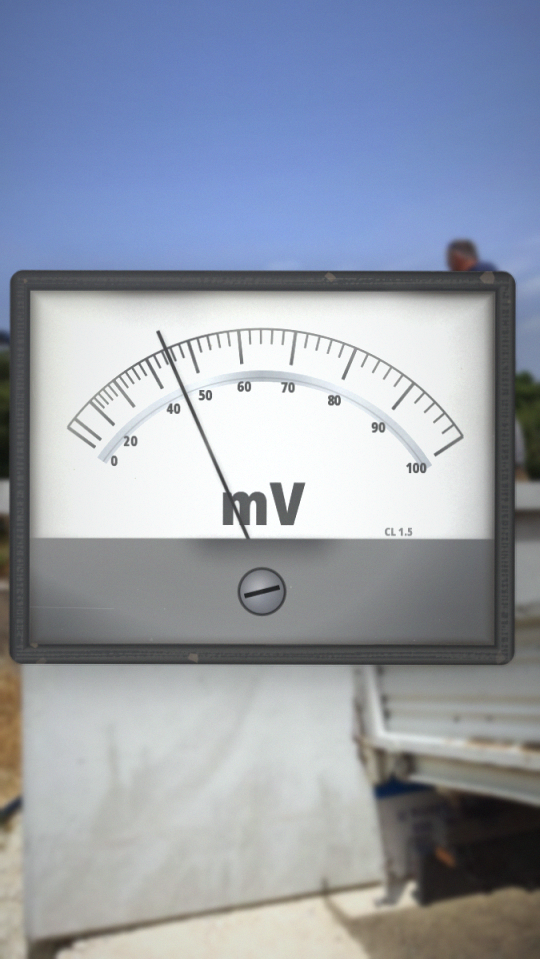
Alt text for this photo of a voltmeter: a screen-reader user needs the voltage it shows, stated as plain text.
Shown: 45 mV
